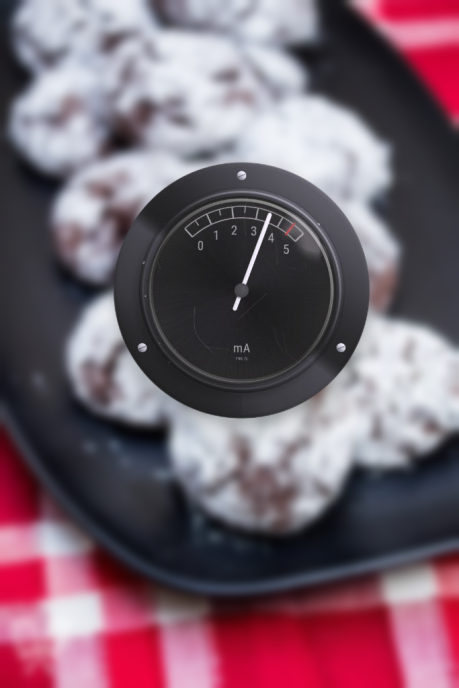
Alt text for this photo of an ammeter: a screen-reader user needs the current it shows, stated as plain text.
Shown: 3.5 mA
